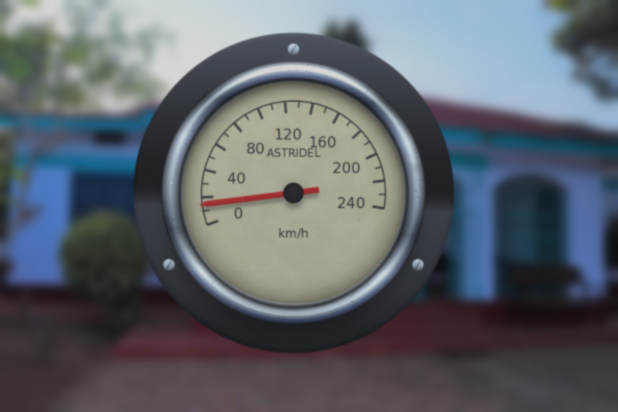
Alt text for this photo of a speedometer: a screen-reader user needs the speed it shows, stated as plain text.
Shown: 15 km/h
